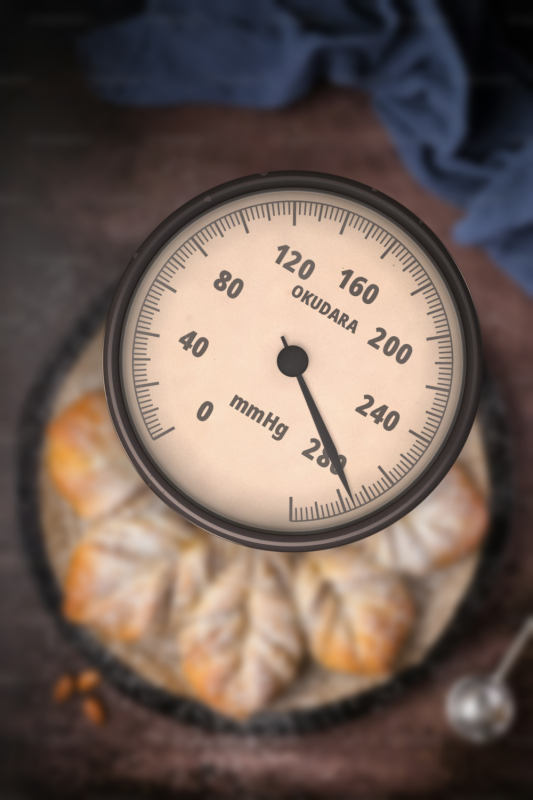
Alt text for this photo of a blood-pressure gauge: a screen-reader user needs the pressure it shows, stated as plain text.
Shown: 276 mmHg
